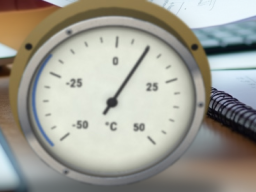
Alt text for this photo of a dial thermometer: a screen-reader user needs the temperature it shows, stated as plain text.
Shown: 10 °C
